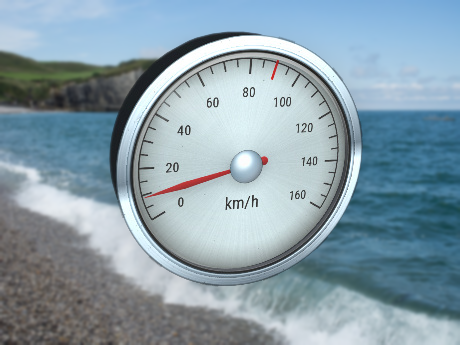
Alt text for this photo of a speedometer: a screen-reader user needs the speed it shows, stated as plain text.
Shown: 10 km/h
